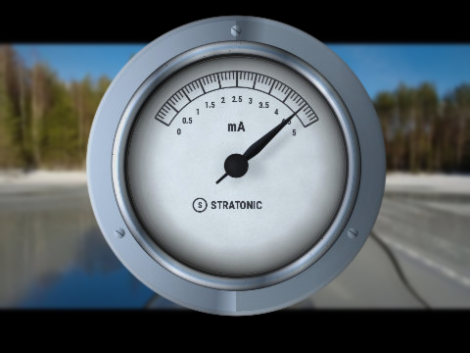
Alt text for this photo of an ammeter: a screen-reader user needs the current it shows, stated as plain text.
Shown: 4.5 mA
